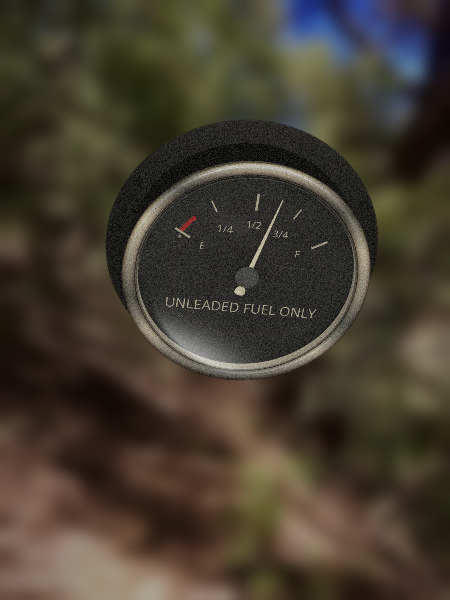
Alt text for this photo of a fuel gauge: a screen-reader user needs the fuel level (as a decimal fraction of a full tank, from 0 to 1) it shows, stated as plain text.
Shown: 0.625
